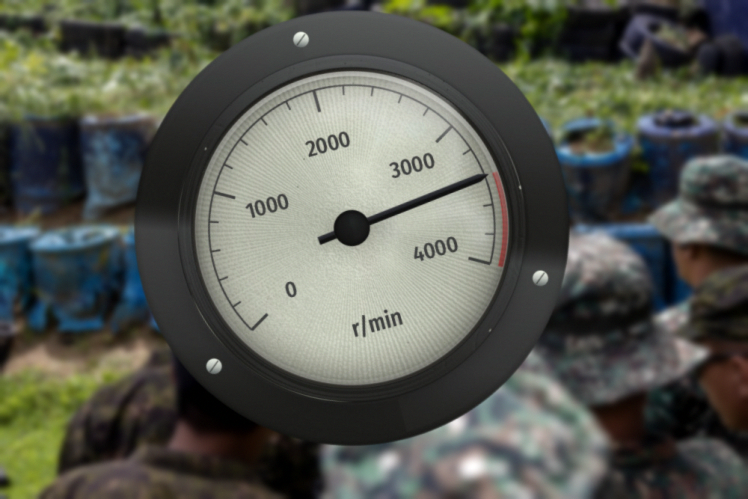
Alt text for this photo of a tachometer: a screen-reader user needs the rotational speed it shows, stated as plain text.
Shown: 3400 rpm
